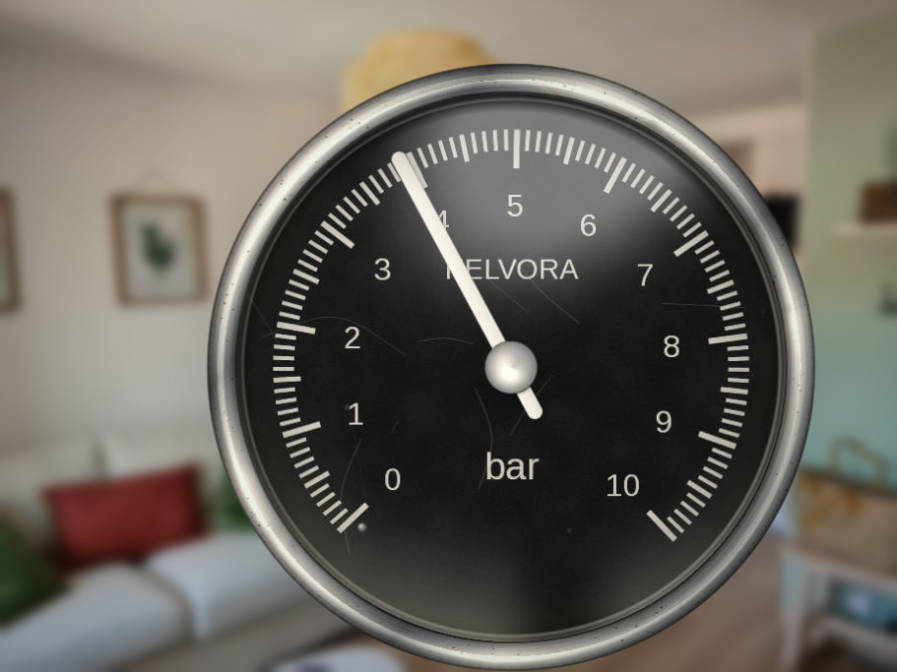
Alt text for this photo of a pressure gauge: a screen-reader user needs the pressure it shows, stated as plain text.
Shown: 3.9 bar
